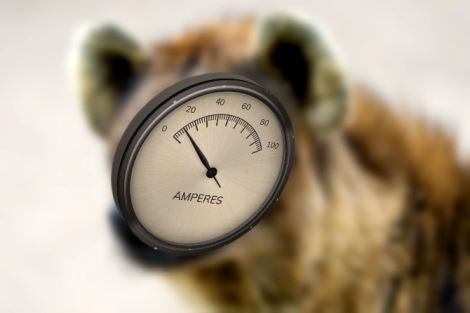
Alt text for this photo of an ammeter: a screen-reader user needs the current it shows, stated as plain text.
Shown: 10 A
